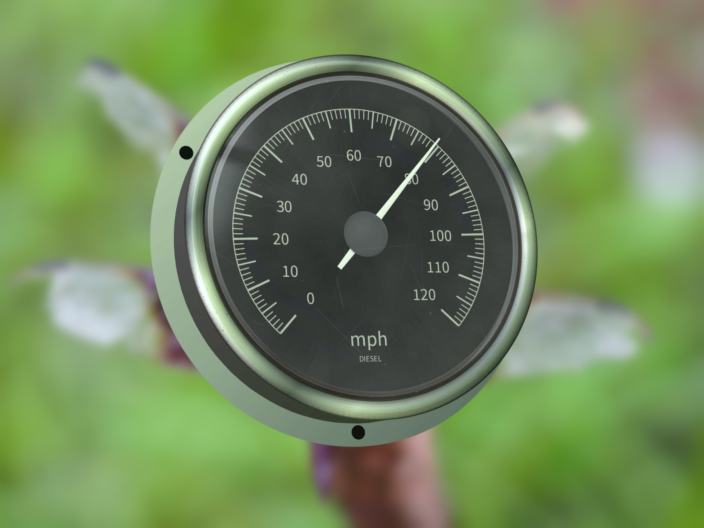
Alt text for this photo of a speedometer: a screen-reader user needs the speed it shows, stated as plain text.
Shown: 79 mph
